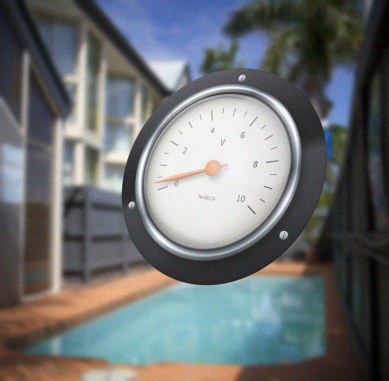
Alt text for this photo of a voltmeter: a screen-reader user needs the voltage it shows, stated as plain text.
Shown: 0.25 V
